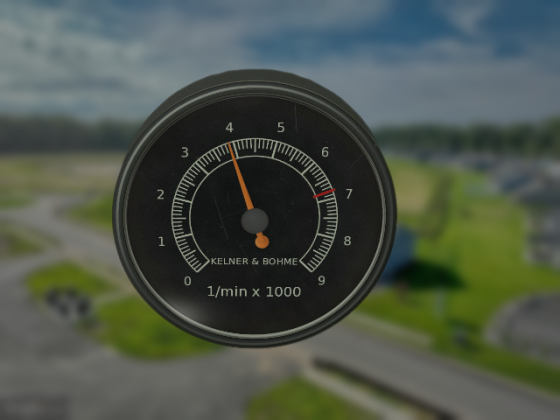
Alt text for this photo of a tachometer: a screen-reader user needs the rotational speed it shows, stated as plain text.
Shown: 3900 rpm
